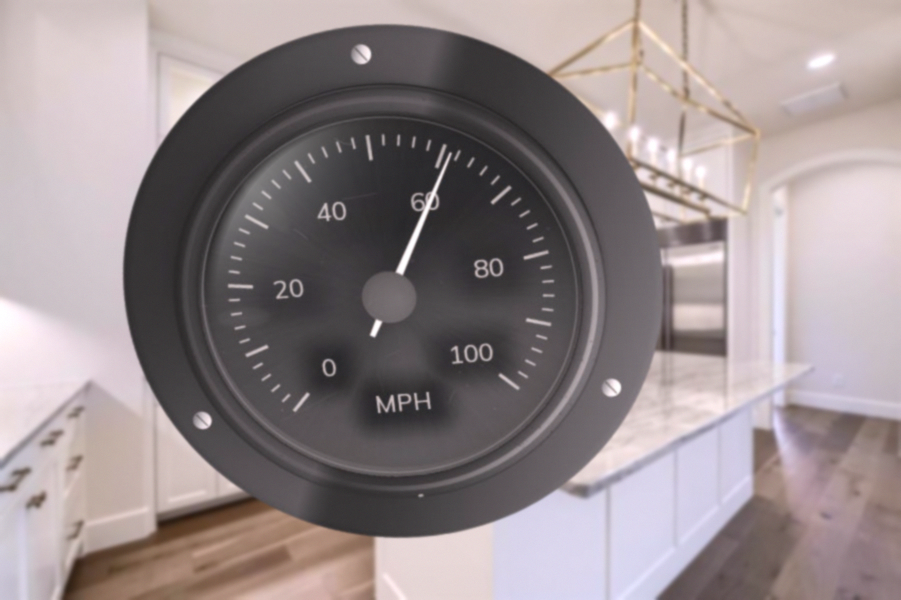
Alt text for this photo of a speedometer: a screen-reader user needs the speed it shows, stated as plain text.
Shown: 61 mph
